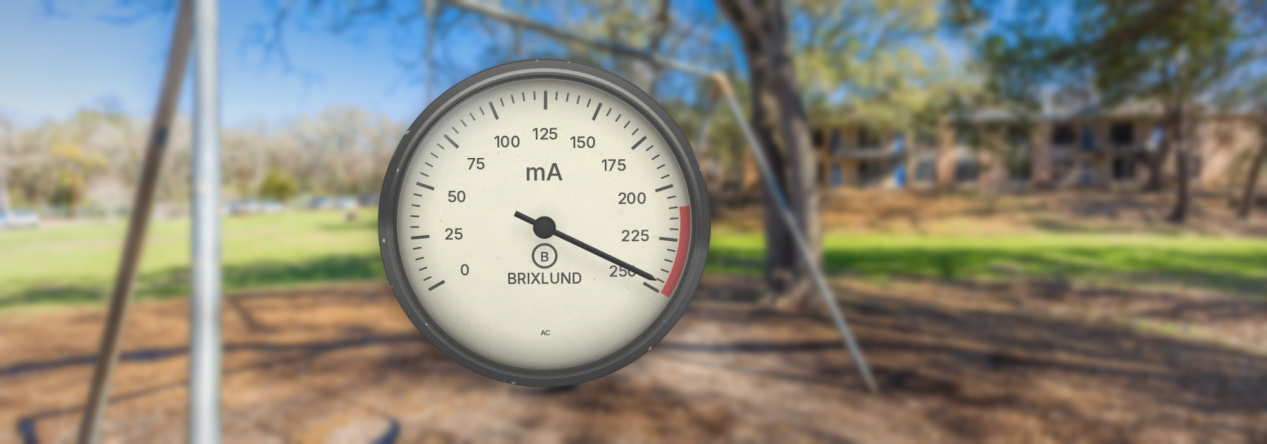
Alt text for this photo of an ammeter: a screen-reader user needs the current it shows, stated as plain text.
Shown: 245 mA
